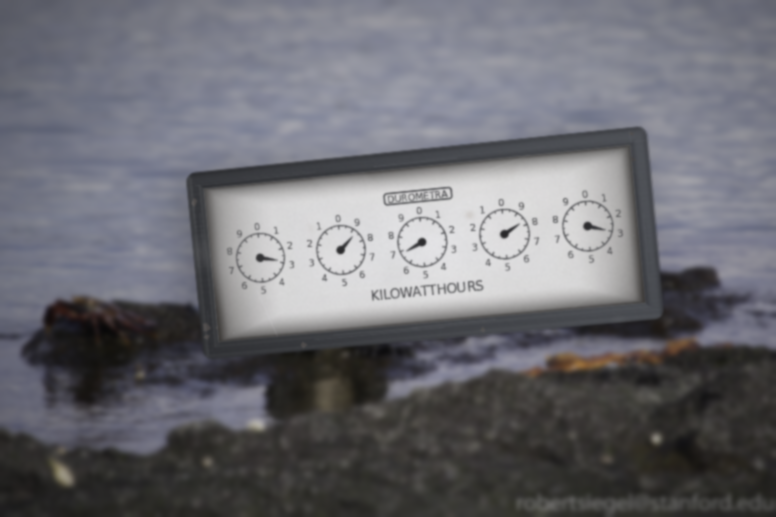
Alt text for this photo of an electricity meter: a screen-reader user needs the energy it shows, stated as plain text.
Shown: 28683 kWh
